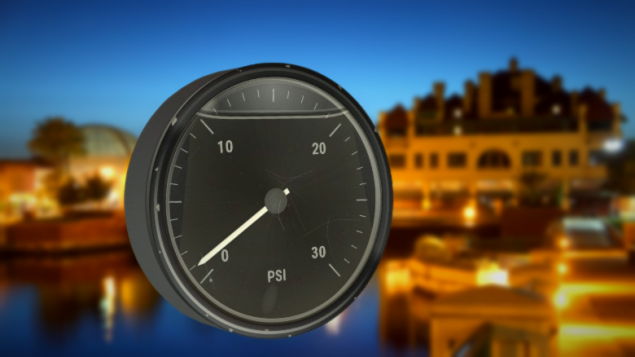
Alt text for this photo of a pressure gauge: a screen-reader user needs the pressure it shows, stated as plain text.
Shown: 1 psi
